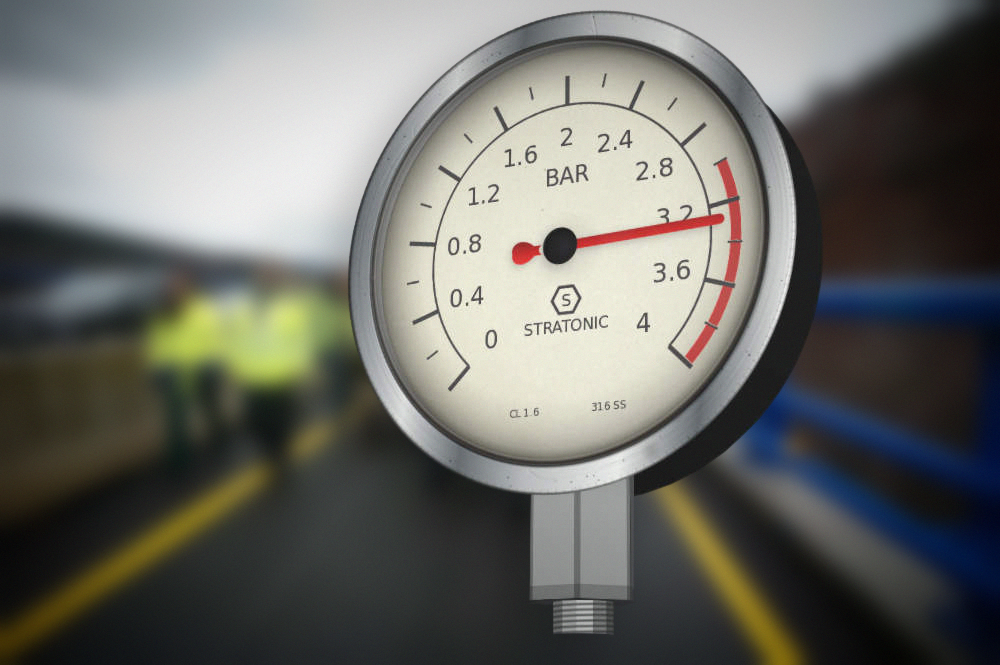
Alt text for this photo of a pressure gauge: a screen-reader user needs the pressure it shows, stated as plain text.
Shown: 3.3 bar
